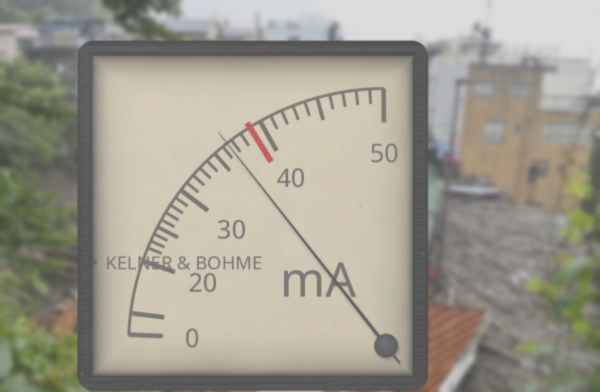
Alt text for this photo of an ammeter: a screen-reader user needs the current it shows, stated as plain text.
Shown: 36.5 mA
